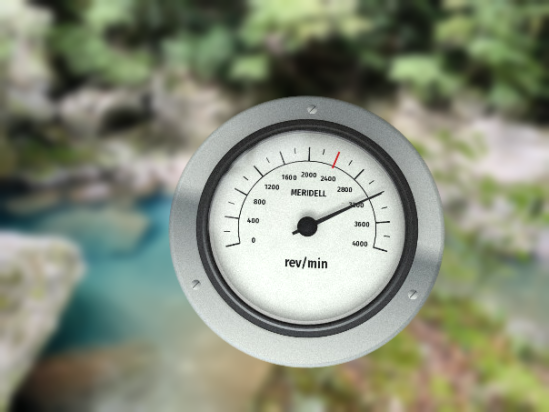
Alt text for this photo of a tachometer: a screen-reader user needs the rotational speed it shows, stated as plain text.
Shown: 3200 rpm
